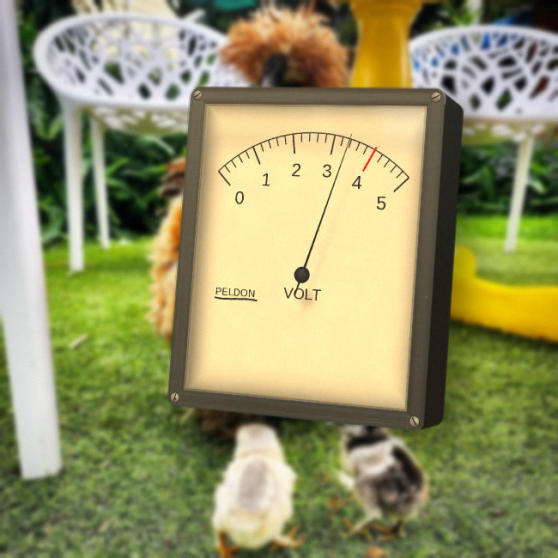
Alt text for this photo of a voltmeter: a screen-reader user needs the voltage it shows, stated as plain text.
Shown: 3.4 V
